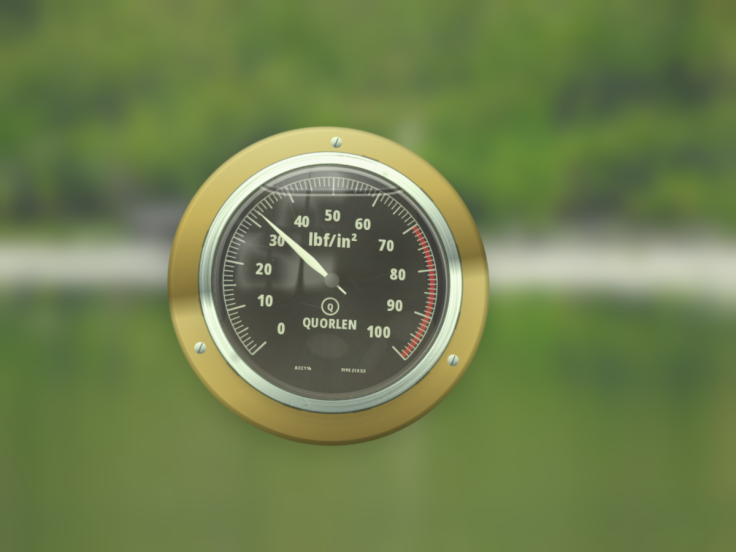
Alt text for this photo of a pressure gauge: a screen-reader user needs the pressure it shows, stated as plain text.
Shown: 32 psi
